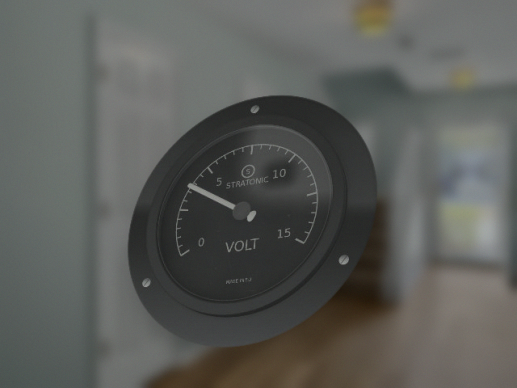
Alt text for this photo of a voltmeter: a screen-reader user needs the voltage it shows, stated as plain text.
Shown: 3.75 V
